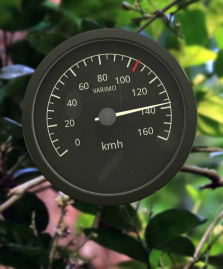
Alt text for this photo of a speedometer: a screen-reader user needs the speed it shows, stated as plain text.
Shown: 137.5 km/h
